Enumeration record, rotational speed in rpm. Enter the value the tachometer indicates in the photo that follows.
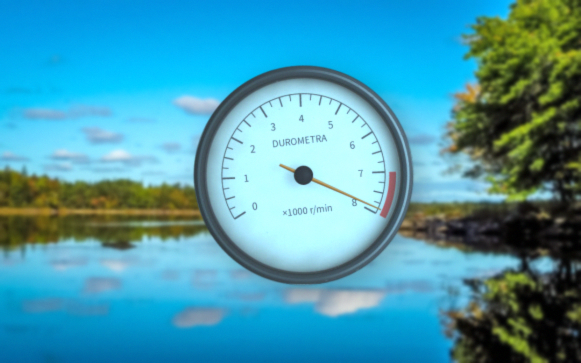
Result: 7875 rpm
